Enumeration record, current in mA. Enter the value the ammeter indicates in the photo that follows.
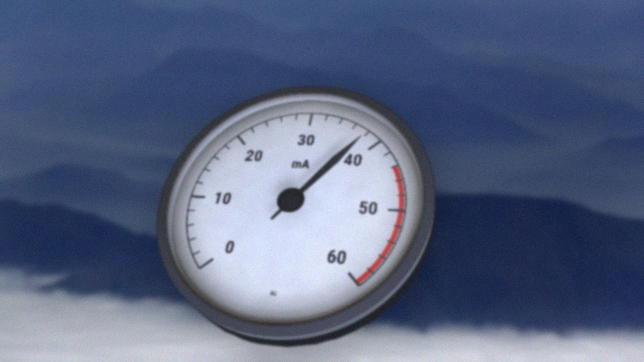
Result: 38 mA
